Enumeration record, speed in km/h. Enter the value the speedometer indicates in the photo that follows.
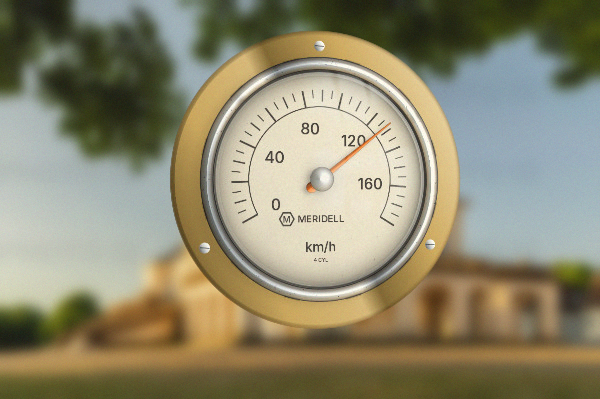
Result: 127.5 km/h
